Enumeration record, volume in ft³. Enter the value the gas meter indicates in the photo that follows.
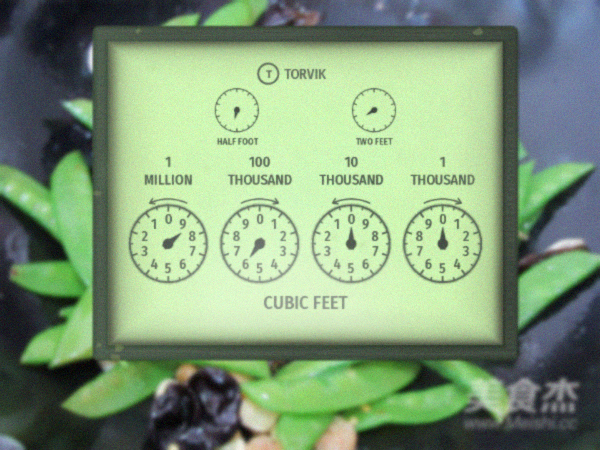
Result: 860000 ft³
